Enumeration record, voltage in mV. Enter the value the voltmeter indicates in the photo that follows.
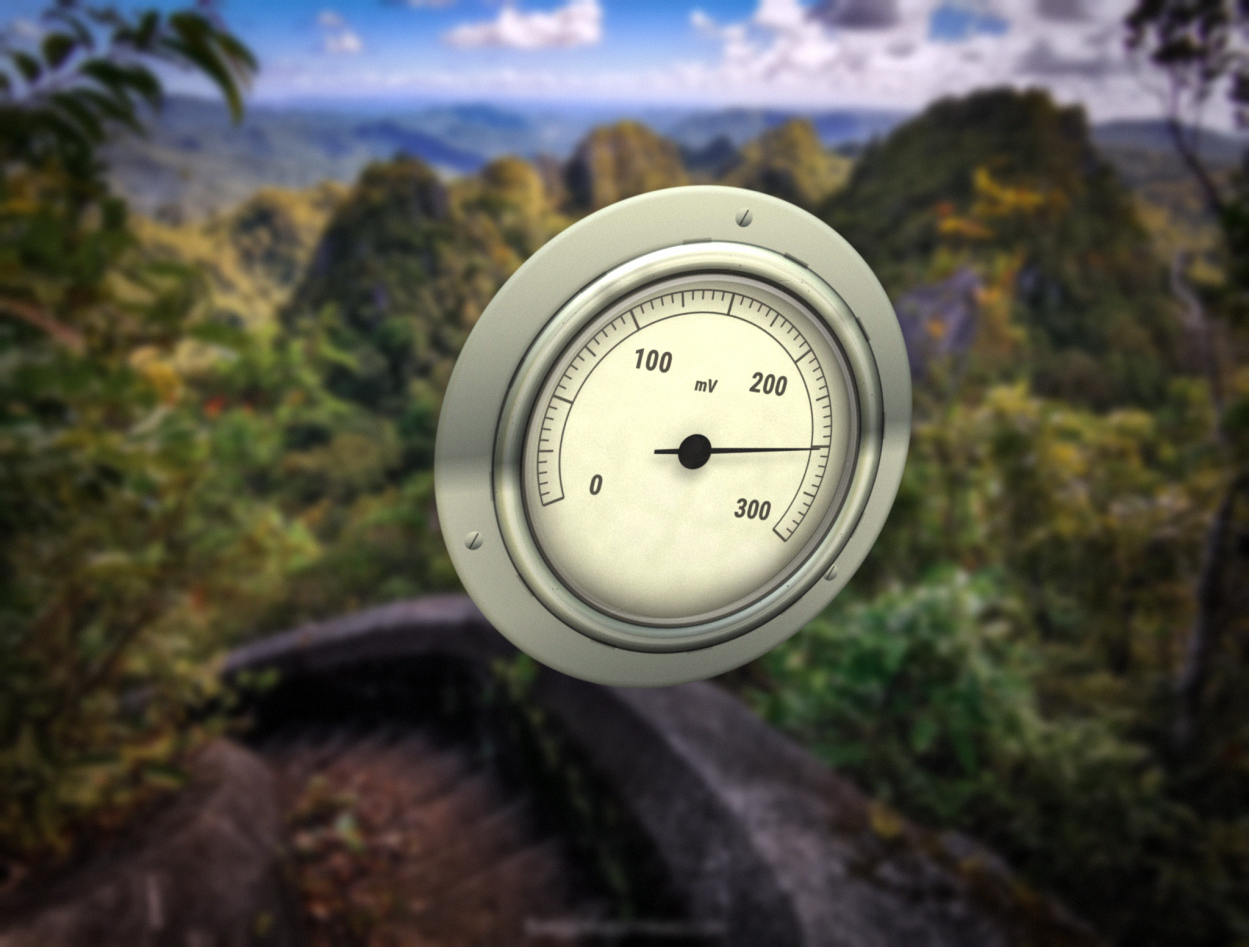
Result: 250 mV
